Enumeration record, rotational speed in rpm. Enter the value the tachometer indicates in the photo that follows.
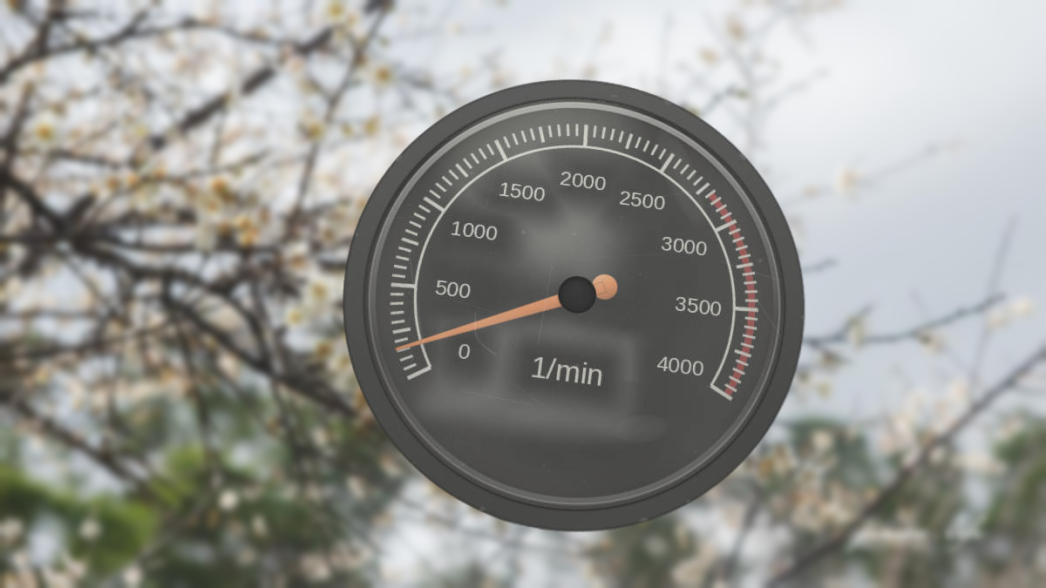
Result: 150 rpm
